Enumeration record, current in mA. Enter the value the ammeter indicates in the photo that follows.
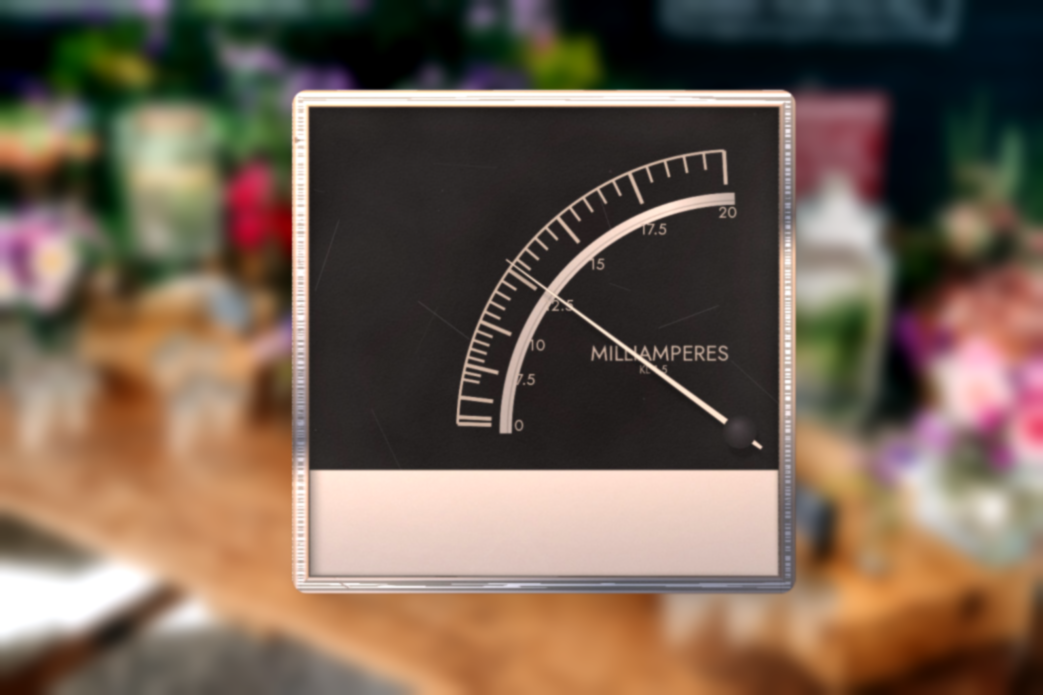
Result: 12.75 mA
